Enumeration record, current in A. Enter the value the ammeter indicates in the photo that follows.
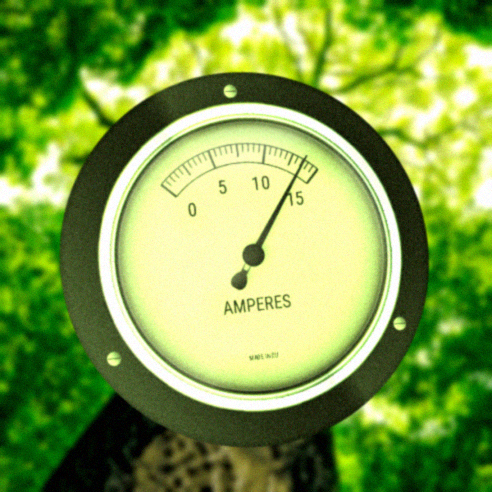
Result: 13.5 A
